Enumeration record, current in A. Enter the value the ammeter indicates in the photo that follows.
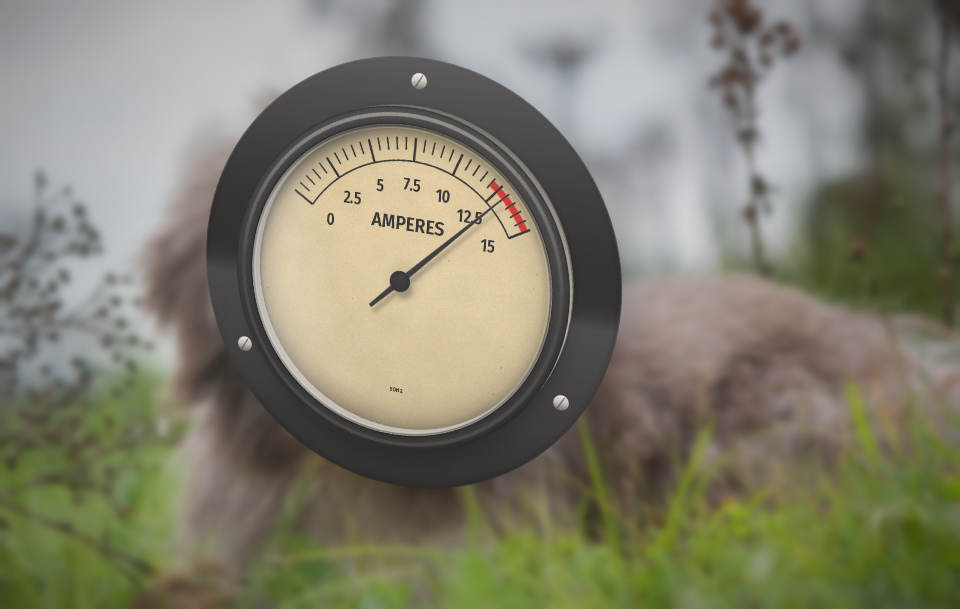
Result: 13 A
